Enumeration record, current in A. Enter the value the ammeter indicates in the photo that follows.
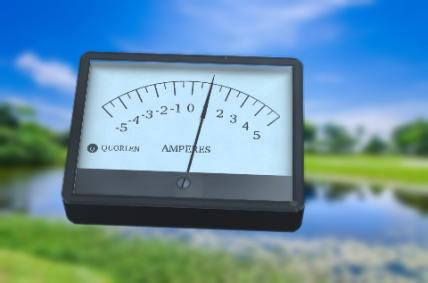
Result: 1 A
